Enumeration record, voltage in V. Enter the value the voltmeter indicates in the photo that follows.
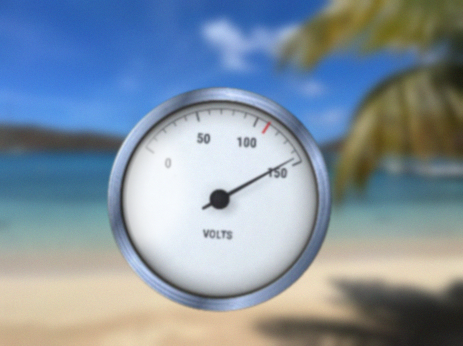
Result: 145 V
